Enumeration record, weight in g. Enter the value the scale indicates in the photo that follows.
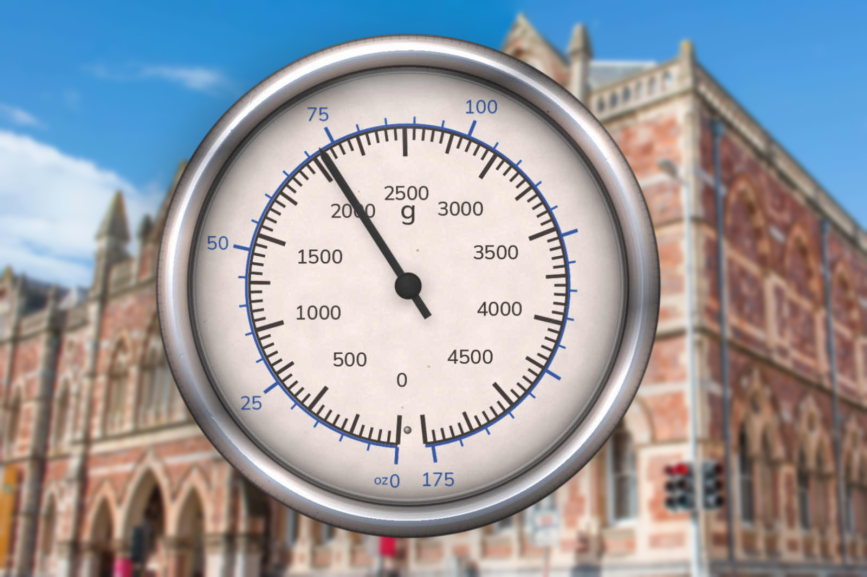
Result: 2050 g
